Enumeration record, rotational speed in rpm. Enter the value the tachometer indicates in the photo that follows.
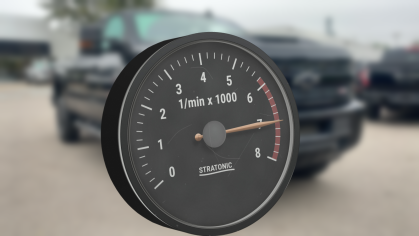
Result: 7000 rpm
